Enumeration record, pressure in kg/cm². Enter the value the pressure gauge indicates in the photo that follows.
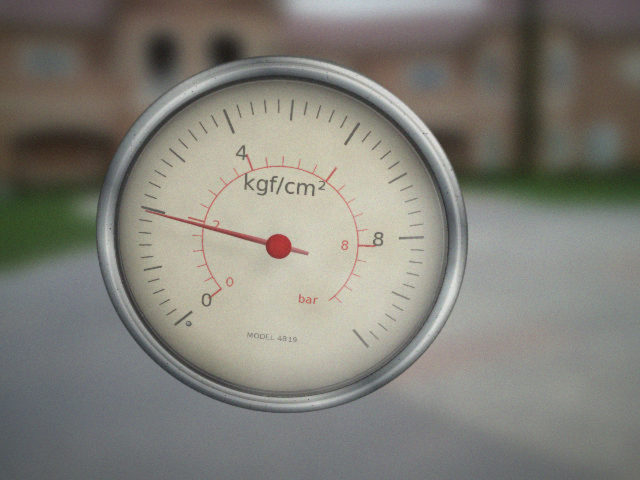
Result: 2 kg/cm²
